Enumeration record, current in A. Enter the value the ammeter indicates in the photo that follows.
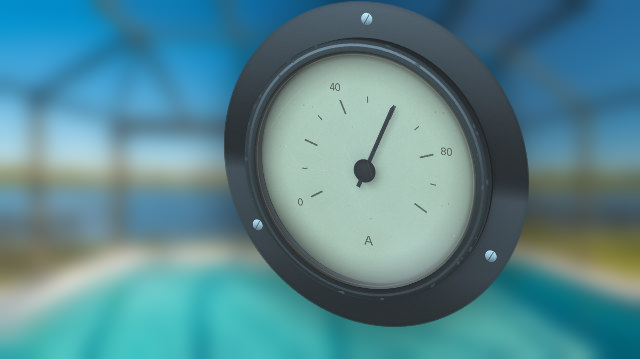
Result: 60 A
